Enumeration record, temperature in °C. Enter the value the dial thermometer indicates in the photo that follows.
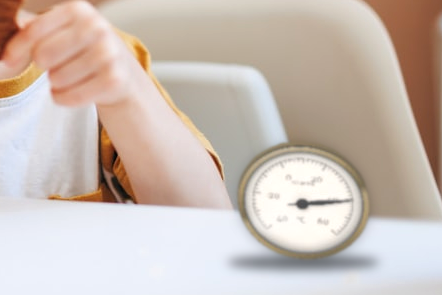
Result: 40 °C
